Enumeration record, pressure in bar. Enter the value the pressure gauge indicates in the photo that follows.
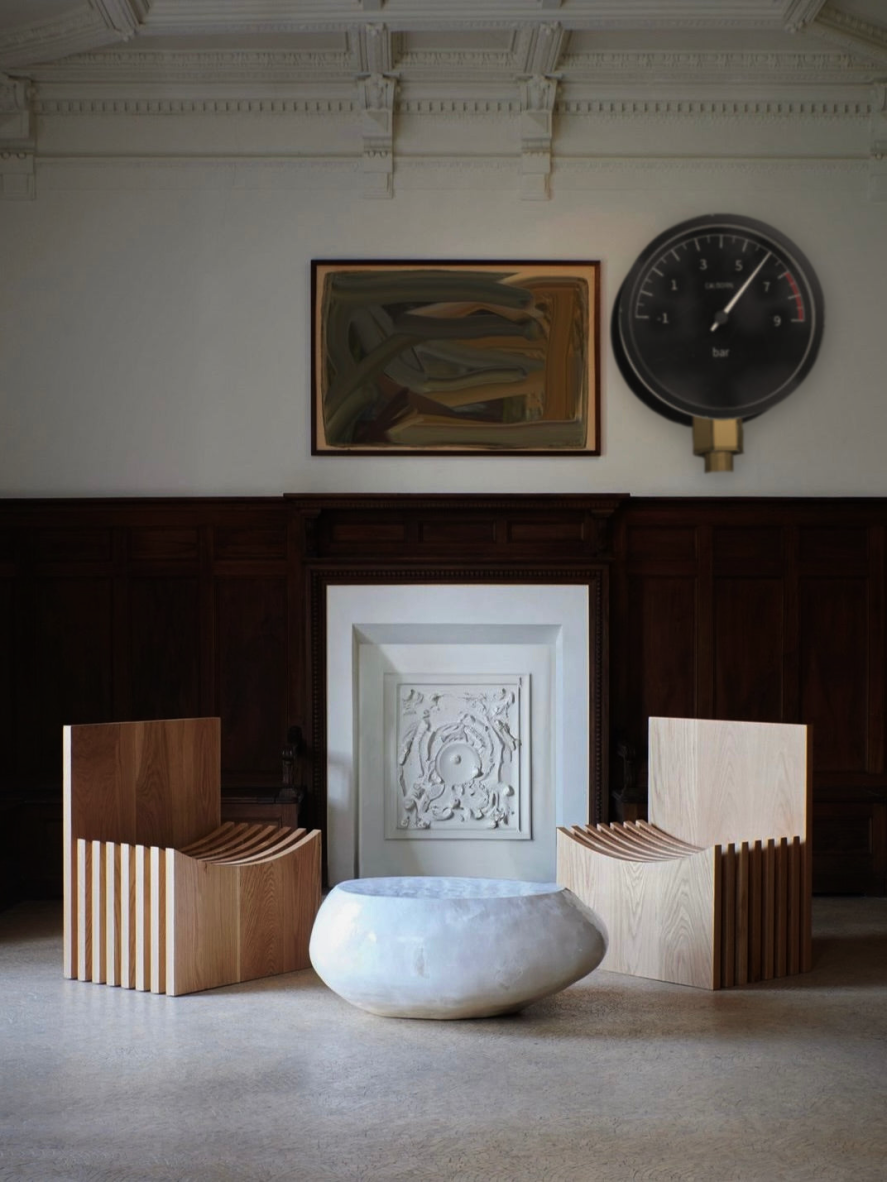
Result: 6 bar
